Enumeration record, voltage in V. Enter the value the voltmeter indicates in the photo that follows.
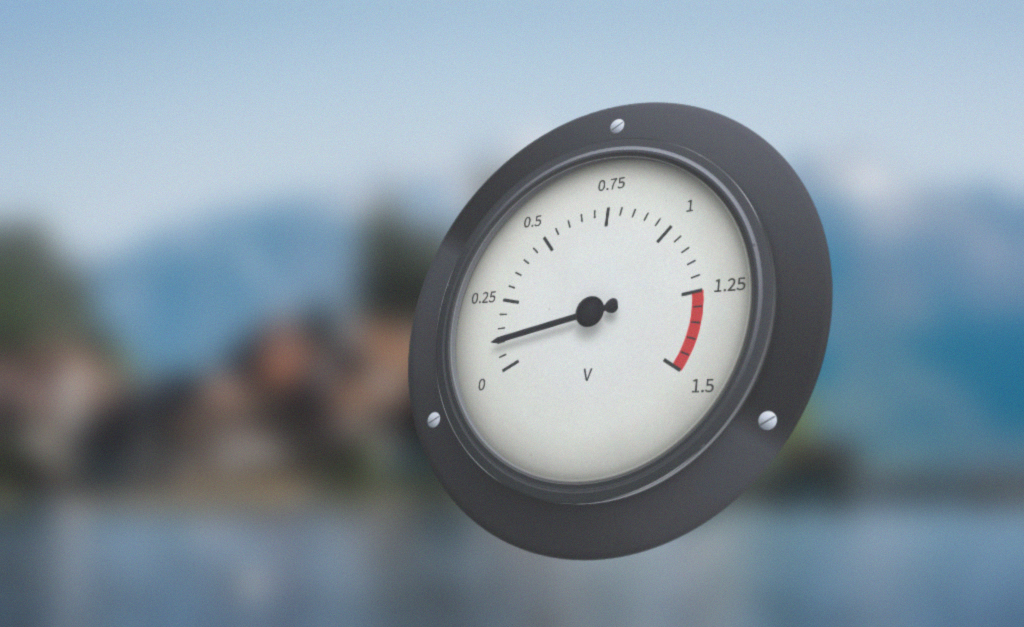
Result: 0.1 V
